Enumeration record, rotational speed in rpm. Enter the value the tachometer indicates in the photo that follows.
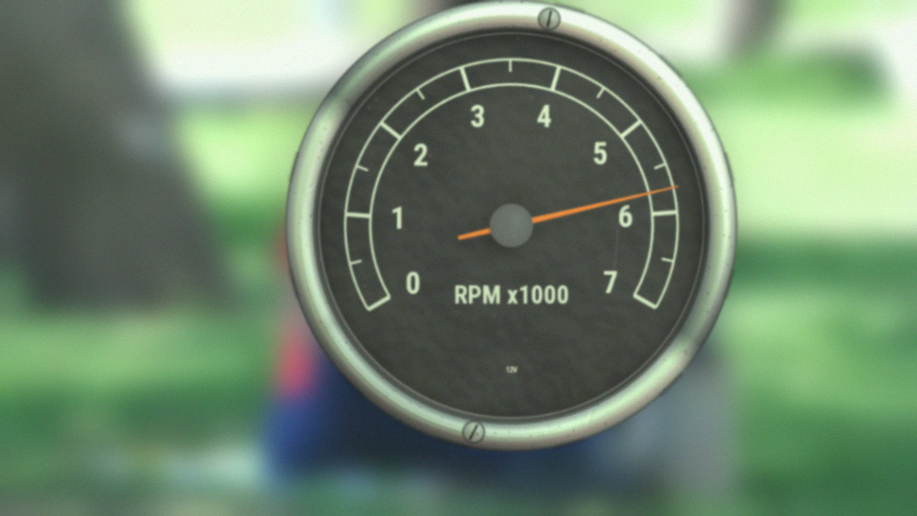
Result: 5750 rpm
